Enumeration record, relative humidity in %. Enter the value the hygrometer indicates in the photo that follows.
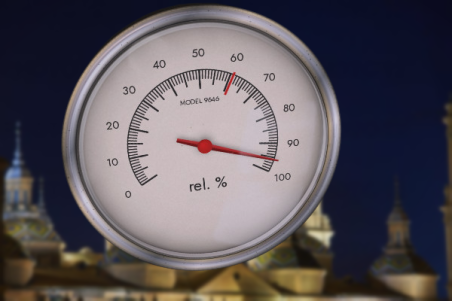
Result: 95 %
